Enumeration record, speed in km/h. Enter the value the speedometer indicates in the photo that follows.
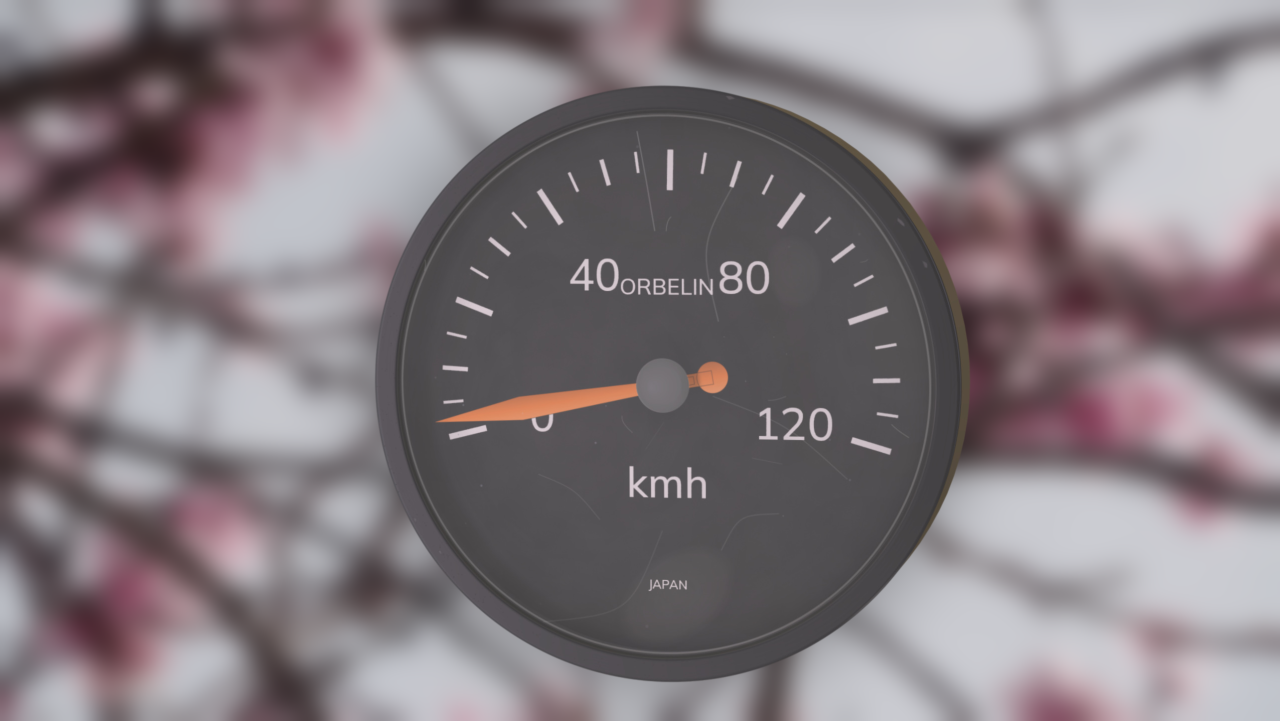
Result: 2.5 km/h
